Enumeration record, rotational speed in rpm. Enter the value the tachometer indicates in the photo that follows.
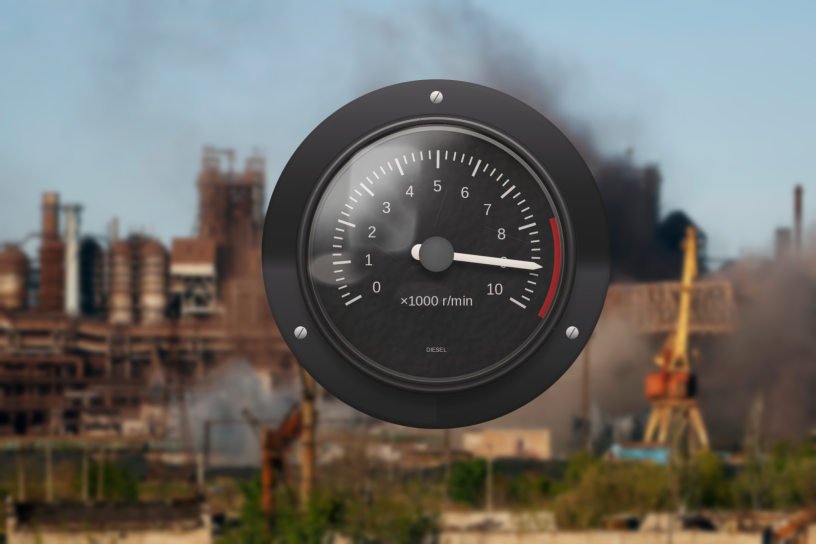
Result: 9000 rpm
